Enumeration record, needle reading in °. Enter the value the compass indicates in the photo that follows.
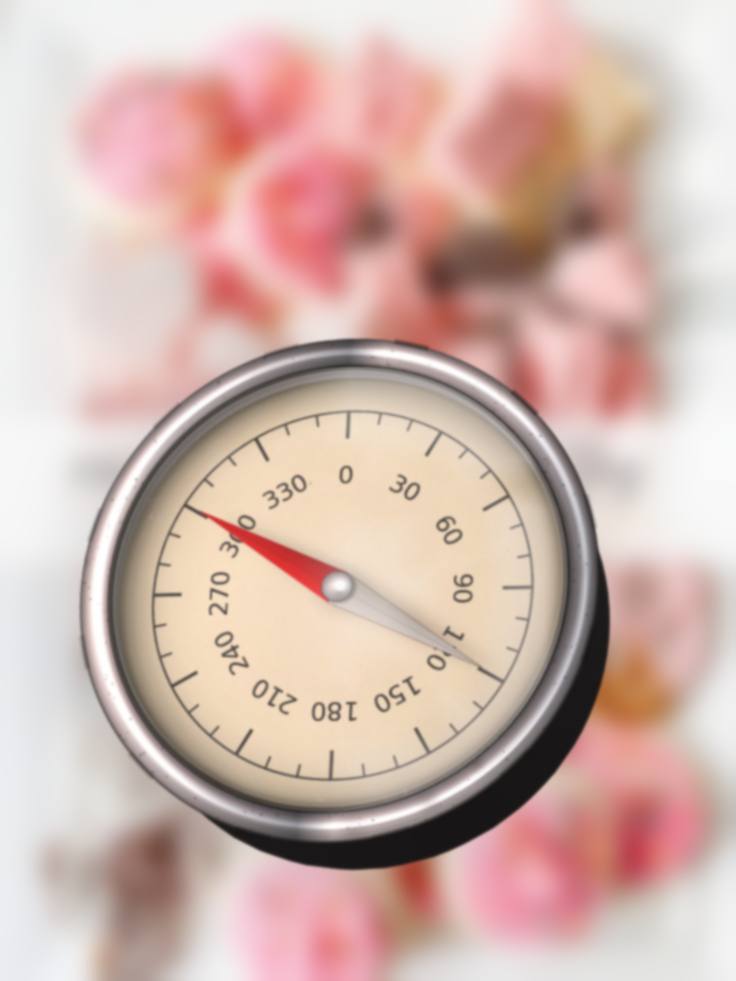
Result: 300 °
